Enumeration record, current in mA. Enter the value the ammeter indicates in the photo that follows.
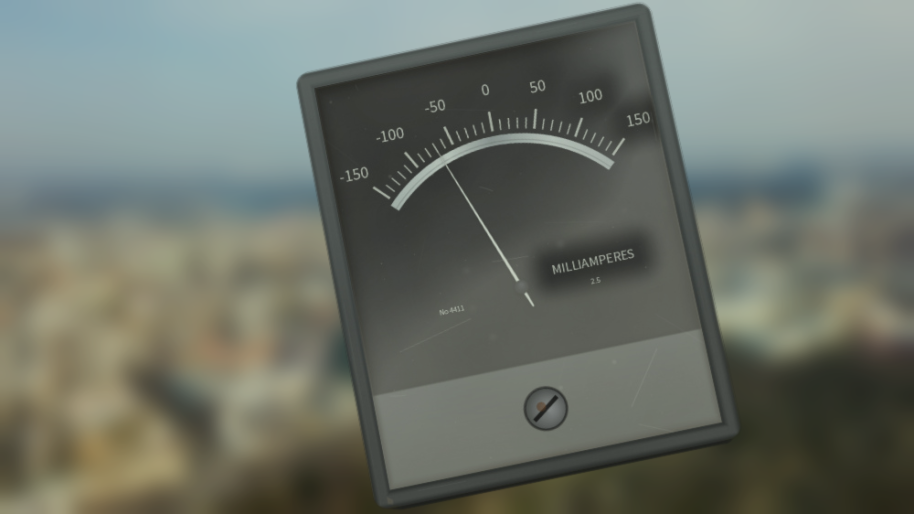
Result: -70 mA
